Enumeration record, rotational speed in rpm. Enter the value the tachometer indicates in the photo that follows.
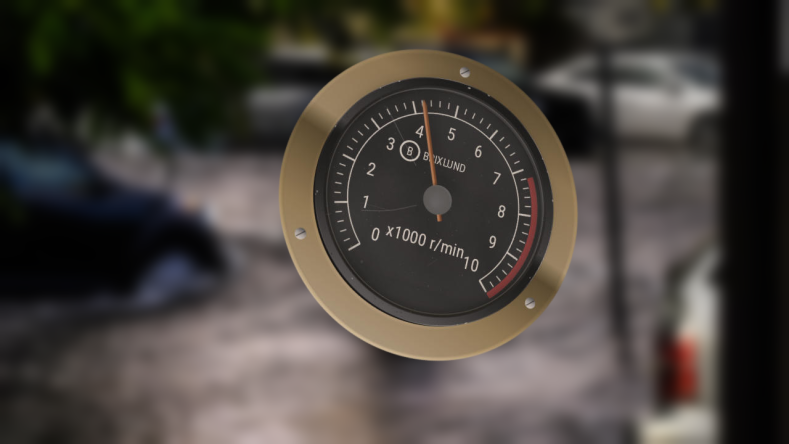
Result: 4200 rpm
